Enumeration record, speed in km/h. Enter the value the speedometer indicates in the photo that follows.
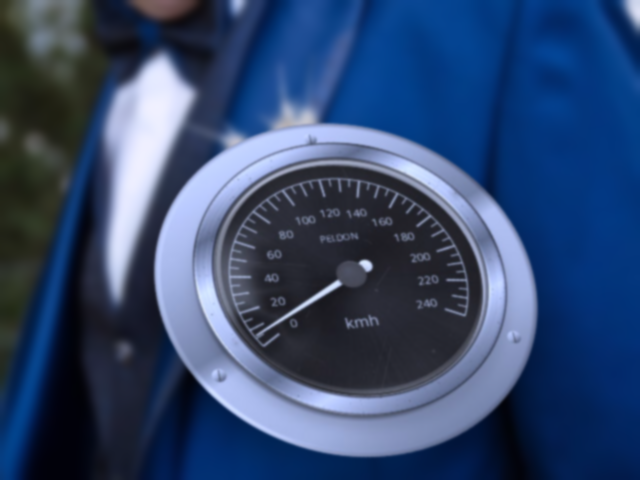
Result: 5 km/h
